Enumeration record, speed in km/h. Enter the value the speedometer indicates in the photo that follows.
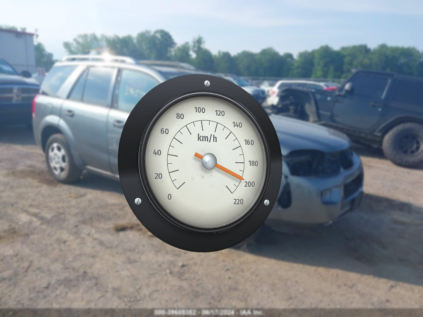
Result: 200 km/h
